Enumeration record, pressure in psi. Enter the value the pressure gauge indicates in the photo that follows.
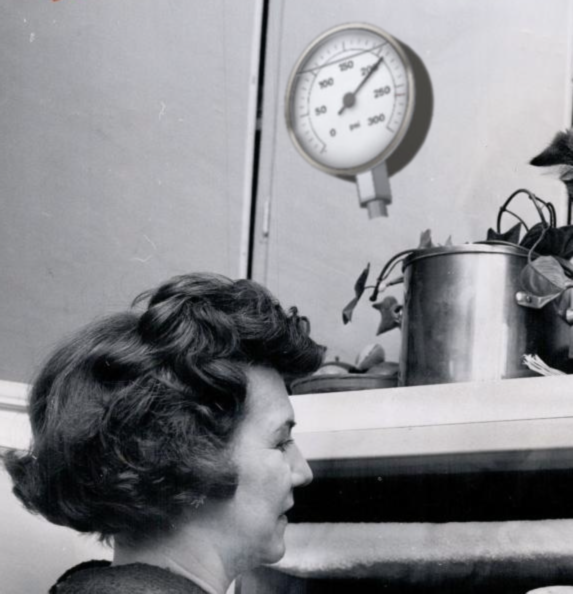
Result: 210 psi
